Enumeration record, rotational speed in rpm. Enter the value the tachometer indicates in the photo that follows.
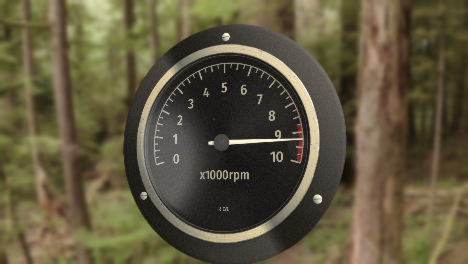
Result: 9250 rpm
